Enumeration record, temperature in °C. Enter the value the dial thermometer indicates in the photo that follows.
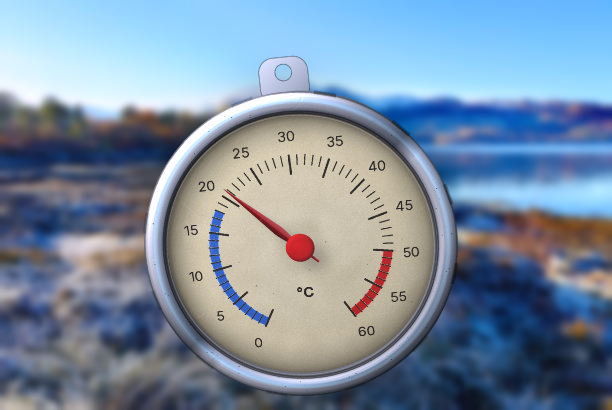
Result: 21 °C
